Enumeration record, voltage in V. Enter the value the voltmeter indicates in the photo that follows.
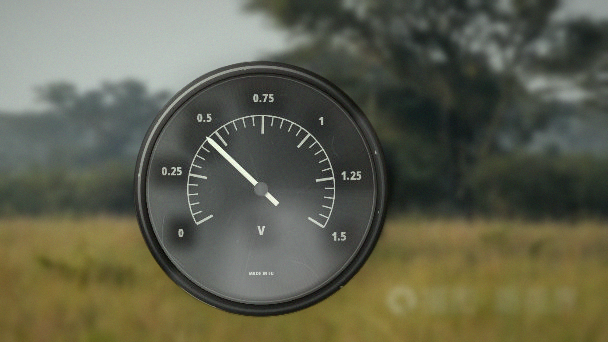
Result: 0.45 V
